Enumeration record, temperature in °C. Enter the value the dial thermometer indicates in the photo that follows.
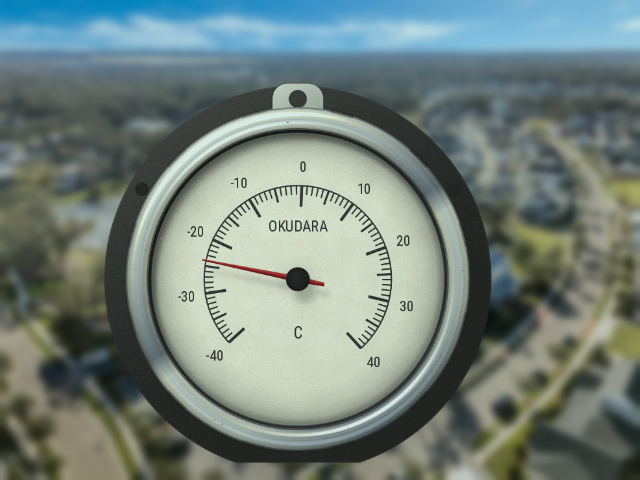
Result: -24 °C
